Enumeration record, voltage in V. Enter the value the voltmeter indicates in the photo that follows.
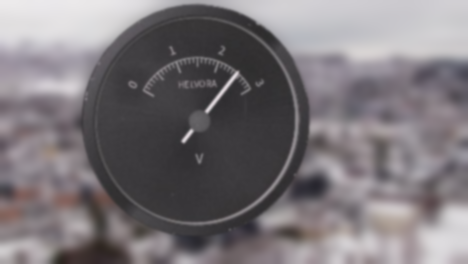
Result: 2.5 V
